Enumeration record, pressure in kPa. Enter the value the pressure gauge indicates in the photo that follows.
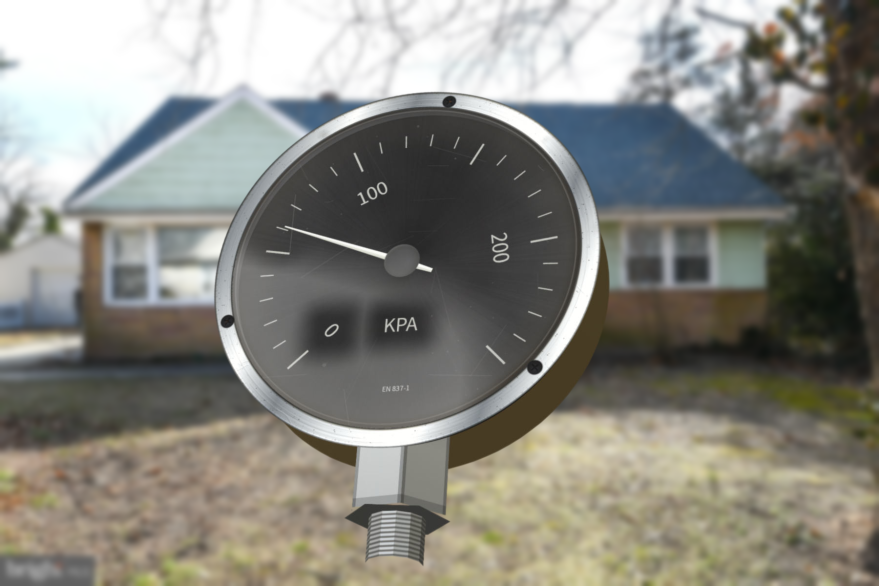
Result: 60 kPa
